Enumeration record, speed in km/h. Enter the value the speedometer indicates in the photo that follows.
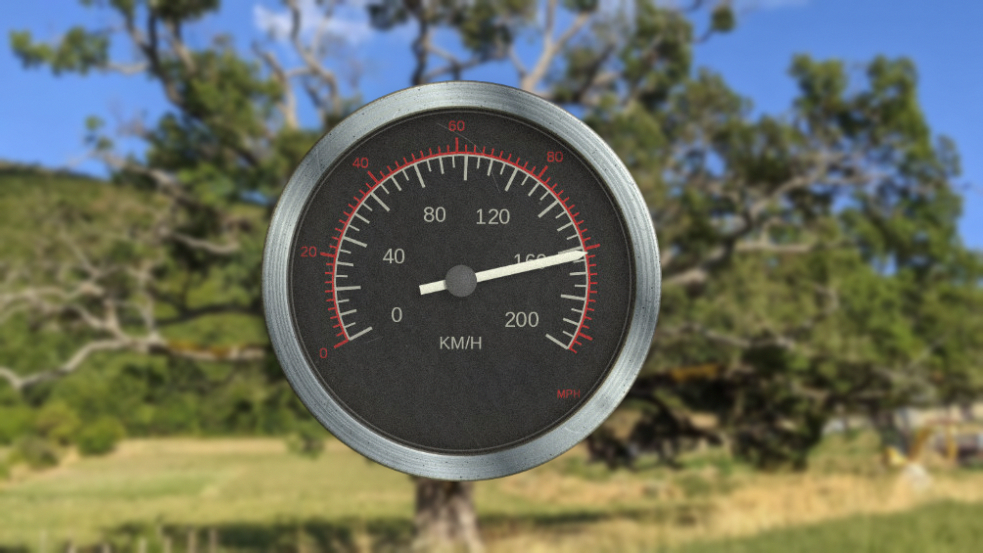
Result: 162.5 km/h
